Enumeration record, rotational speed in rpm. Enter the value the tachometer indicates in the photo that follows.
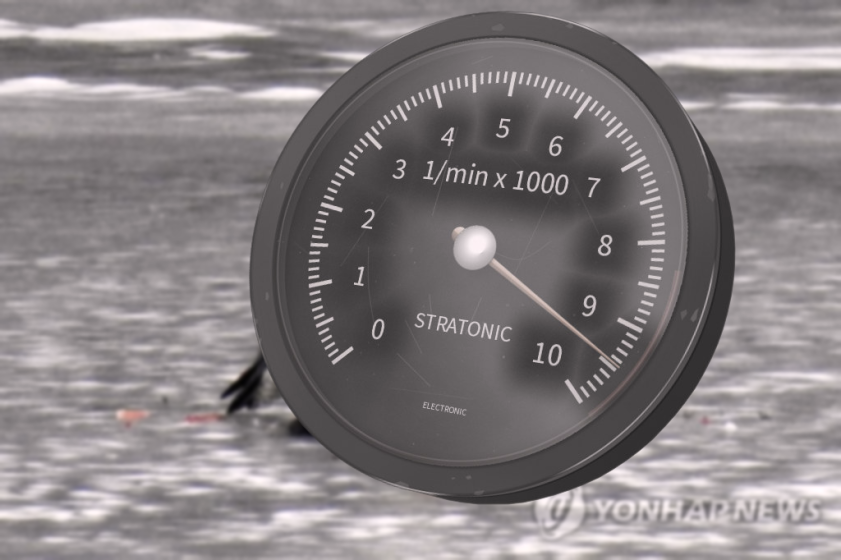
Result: 9450 rpm
